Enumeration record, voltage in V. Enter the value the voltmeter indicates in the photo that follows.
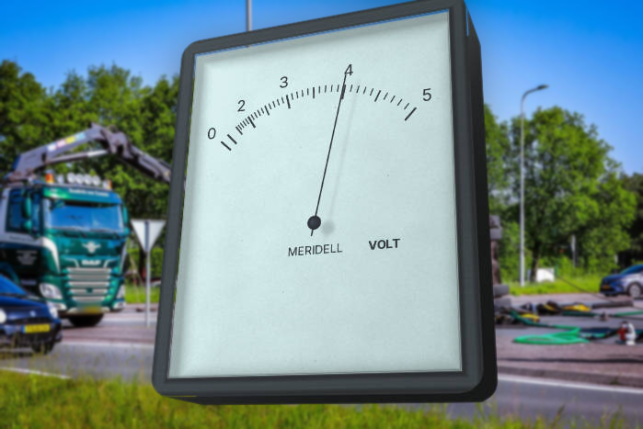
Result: 4 V
